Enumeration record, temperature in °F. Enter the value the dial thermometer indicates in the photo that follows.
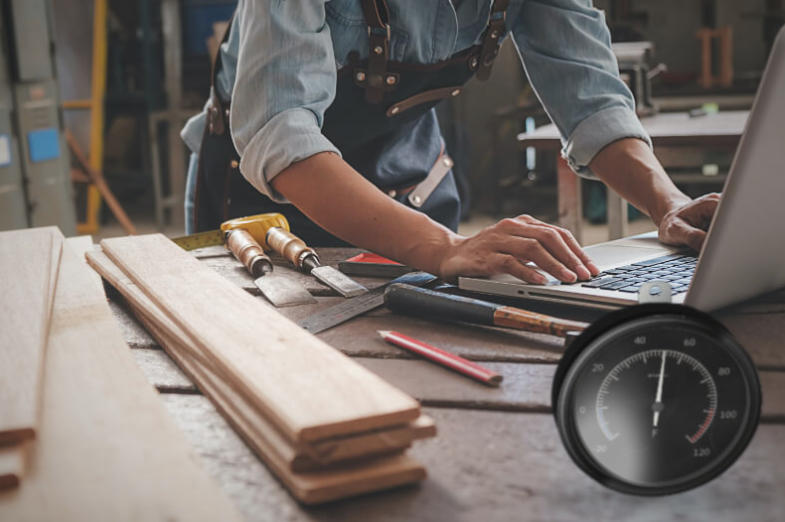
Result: 50 °F
